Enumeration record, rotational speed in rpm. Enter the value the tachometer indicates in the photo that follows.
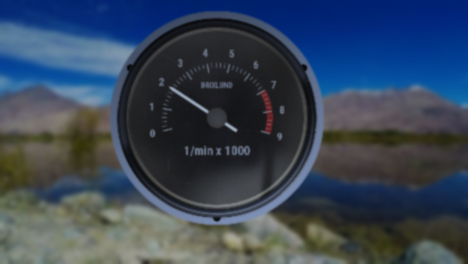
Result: 2000 rpm
